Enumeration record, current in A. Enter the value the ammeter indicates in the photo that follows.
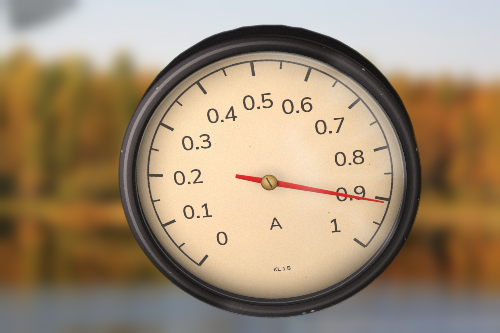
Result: 0.9 A
